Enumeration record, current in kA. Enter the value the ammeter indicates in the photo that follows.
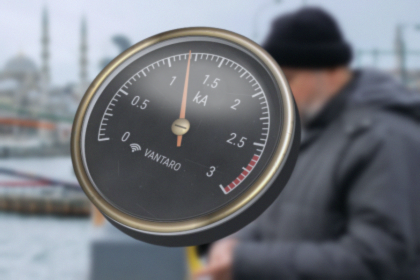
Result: 1.2 kA
